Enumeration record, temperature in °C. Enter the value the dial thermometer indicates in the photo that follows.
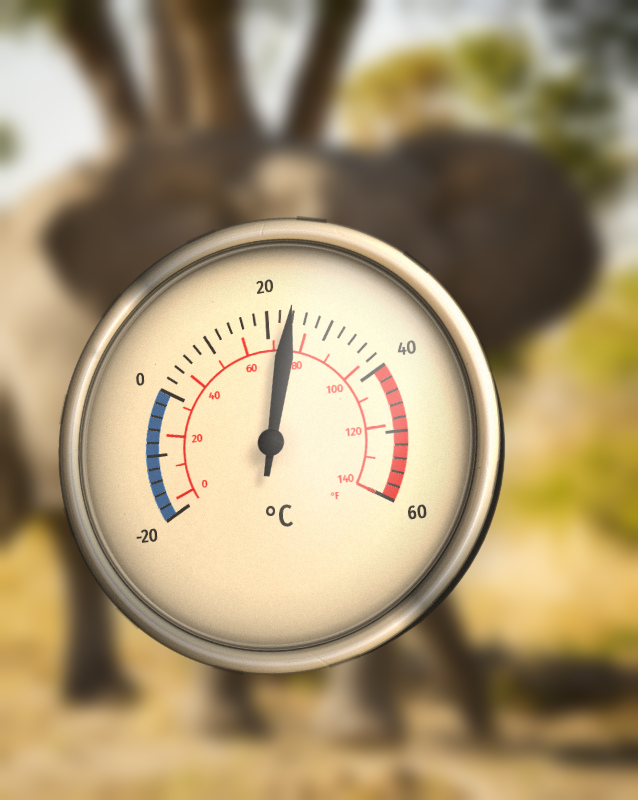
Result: 24 °C
